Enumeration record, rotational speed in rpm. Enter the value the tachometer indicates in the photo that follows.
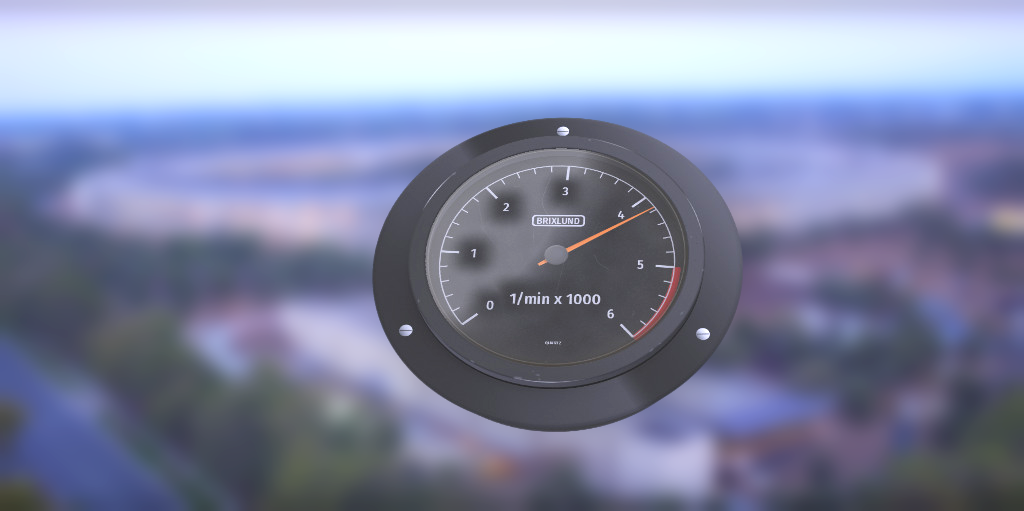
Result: 4200 rpm
